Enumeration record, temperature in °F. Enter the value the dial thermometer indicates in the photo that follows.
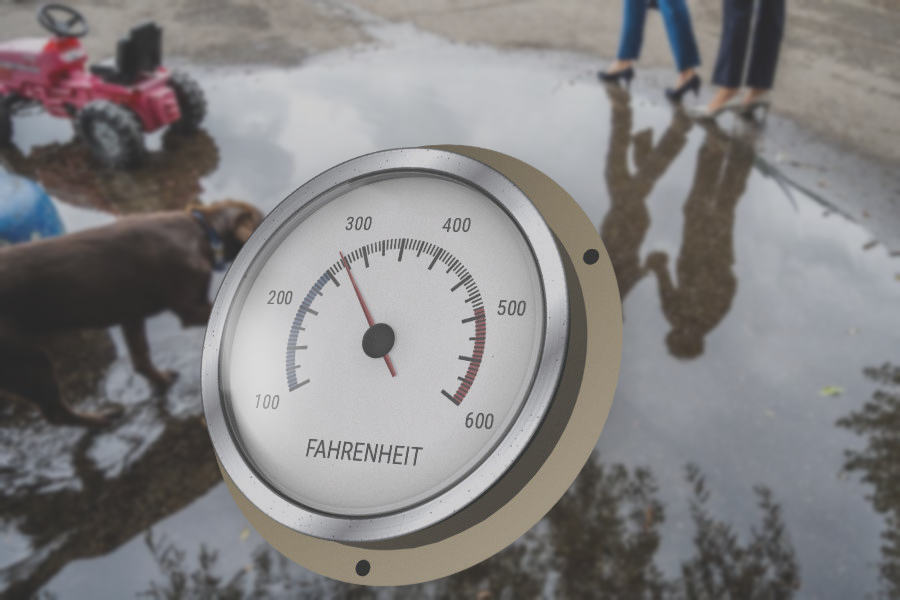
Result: 275 °F
